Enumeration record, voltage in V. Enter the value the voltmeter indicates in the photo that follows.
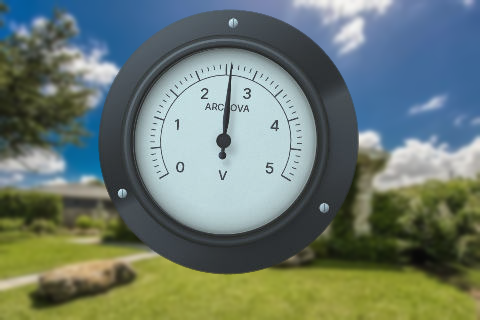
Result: 2.6 V
